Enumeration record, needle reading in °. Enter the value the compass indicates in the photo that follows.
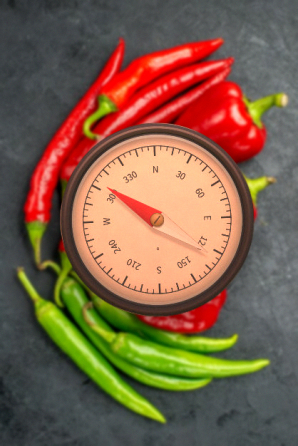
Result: 305 °
